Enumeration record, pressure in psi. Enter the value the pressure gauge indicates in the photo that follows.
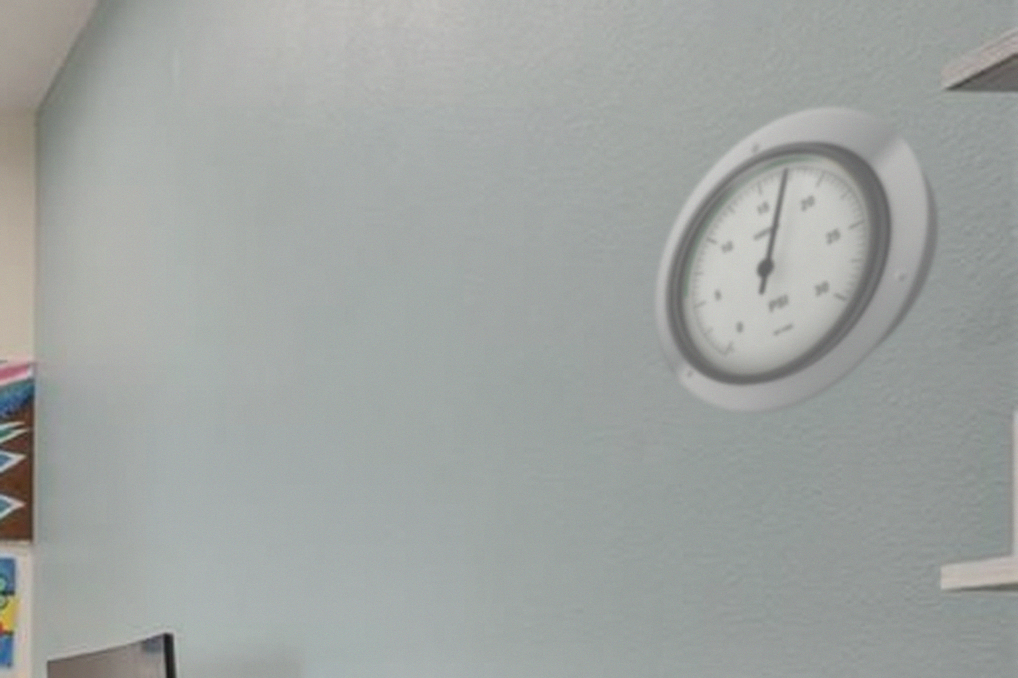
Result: 17.5 psi
